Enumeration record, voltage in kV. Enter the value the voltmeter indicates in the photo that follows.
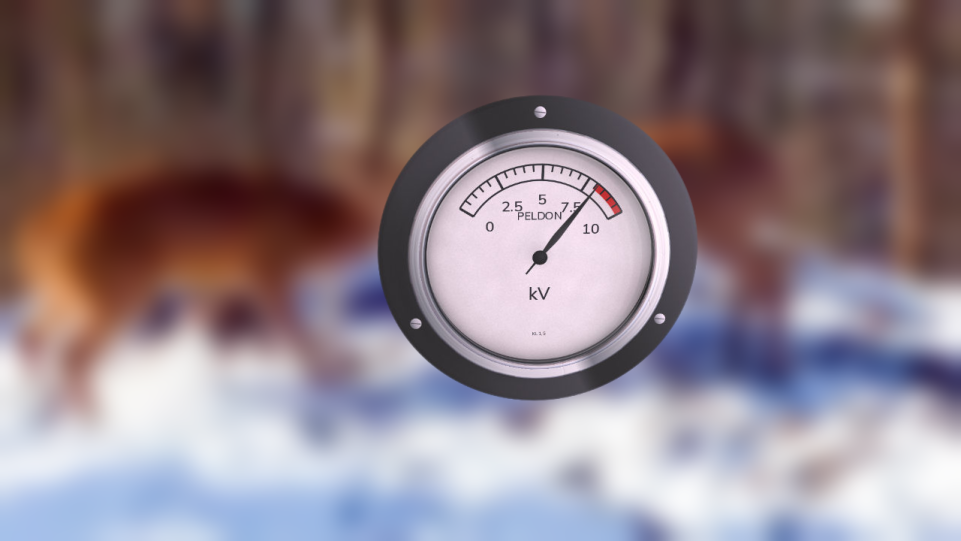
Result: 8 kV
